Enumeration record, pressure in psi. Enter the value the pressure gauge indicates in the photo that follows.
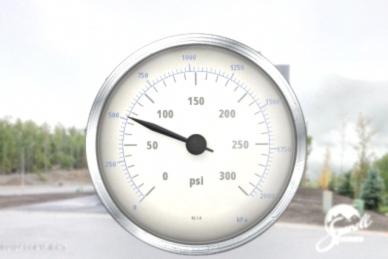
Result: 75 psi
